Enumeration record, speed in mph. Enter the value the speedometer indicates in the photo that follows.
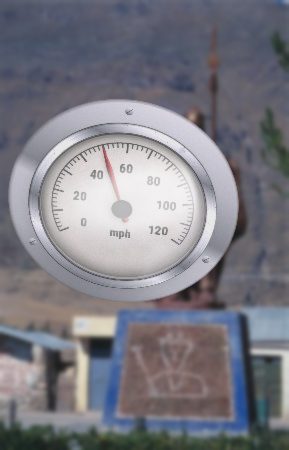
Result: 50 mph
